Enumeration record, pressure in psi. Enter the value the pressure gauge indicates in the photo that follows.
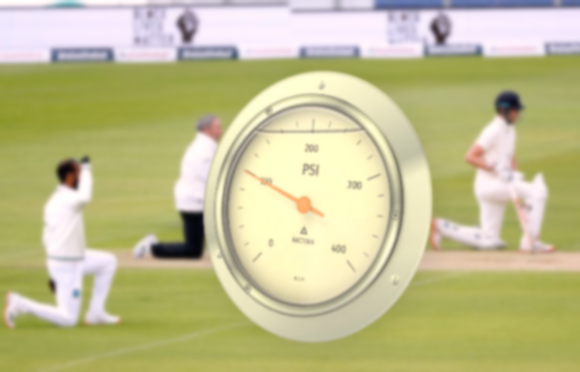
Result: 100 psi
